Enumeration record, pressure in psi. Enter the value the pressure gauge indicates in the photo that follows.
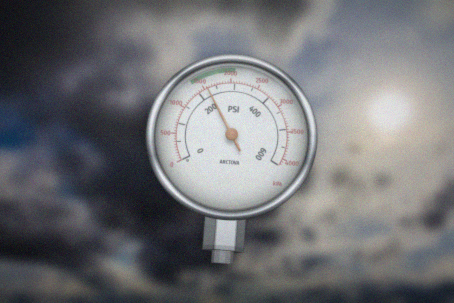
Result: 225 psi
